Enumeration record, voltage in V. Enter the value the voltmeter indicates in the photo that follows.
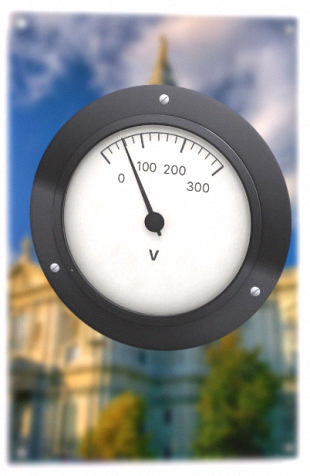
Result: 60 V
